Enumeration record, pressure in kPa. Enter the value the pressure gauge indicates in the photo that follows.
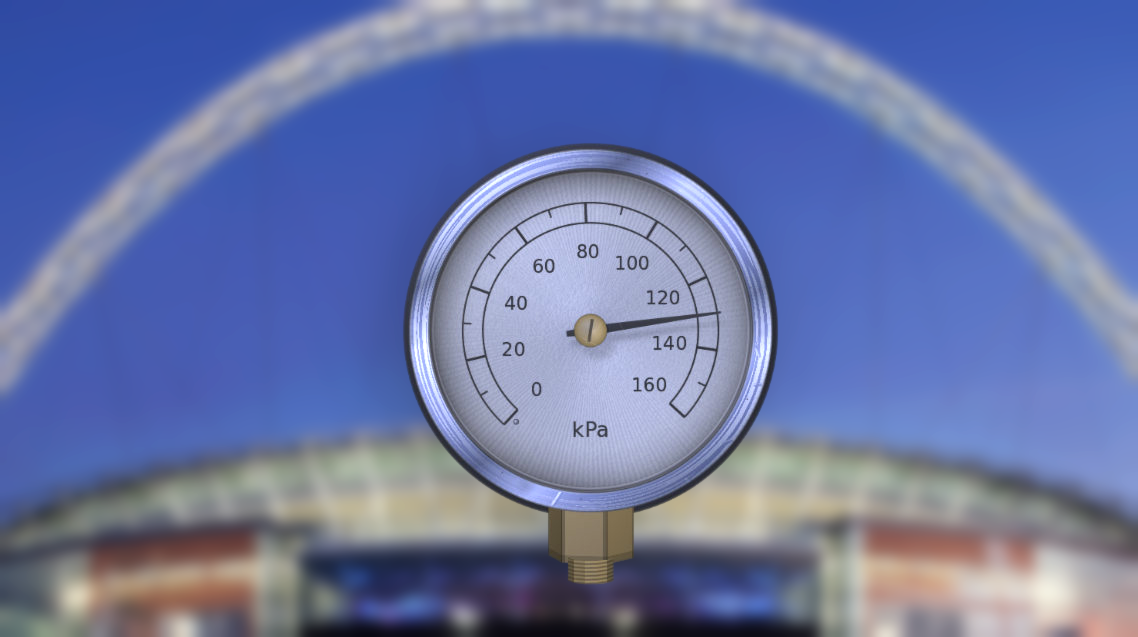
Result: 130 kPa
